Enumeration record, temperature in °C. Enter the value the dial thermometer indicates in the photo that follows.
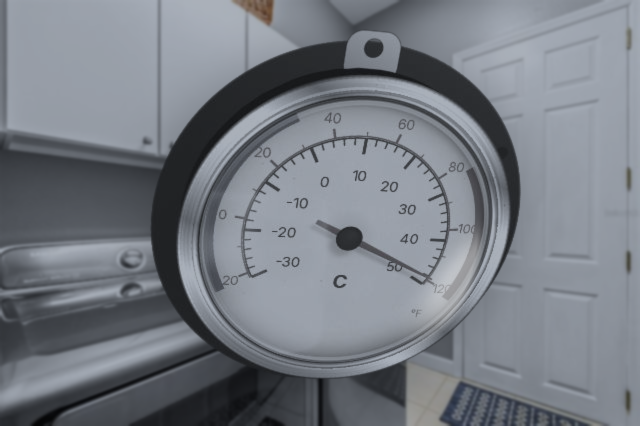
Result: 48 °C
